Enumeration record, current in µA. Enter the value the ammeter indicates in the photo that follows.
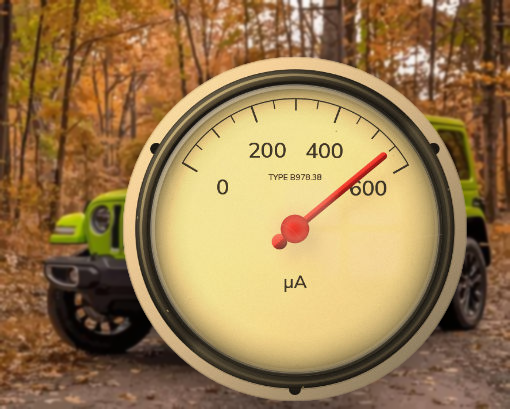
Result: 550 µA
